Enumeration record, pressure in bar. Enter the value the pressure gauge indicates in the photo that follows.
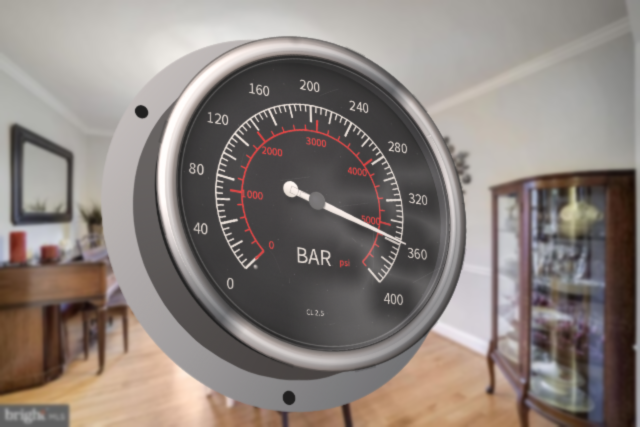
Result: 360 bar
